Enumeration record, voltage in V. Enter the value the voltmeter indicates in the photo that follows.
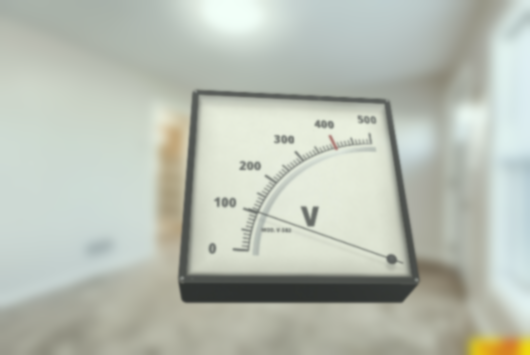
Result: 100 V
